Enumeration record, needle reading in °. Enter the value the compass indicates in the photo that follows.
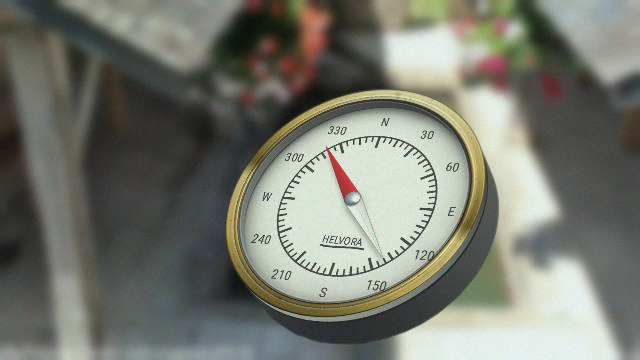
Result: 320 °
